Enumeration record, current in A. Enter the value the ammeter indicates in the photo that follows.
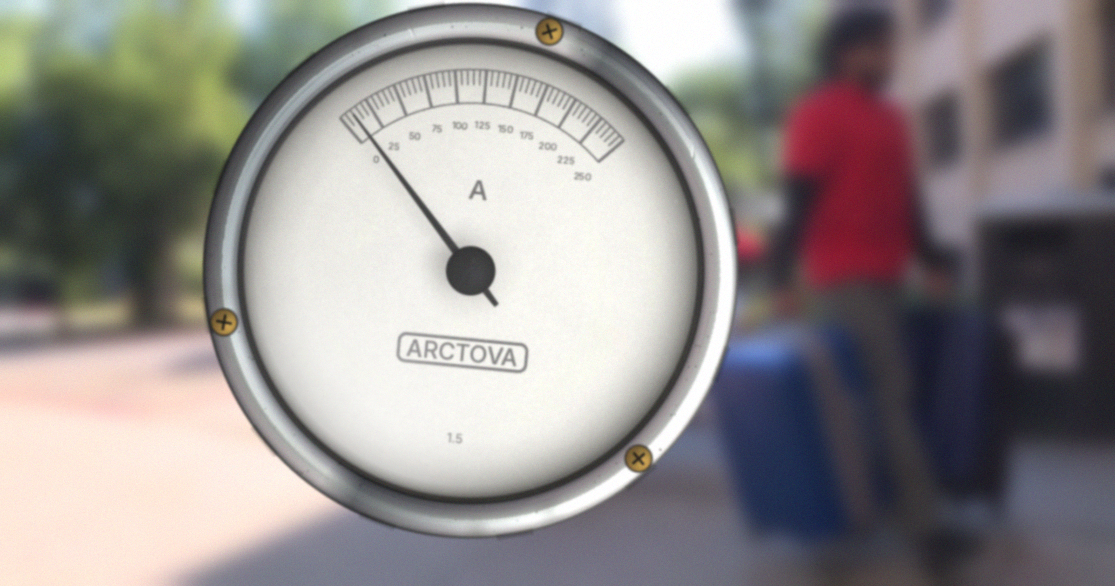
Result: 10 A
